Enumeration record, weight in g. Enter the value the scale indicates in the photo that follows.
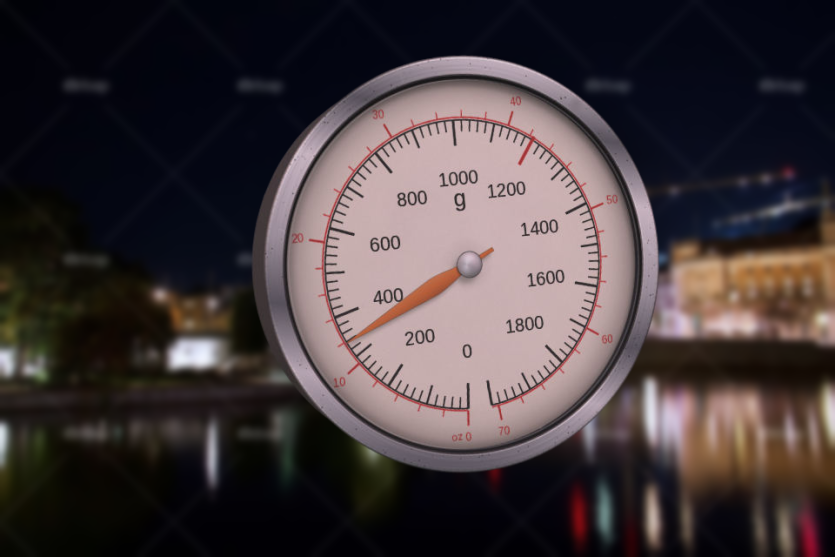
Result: 340 g
